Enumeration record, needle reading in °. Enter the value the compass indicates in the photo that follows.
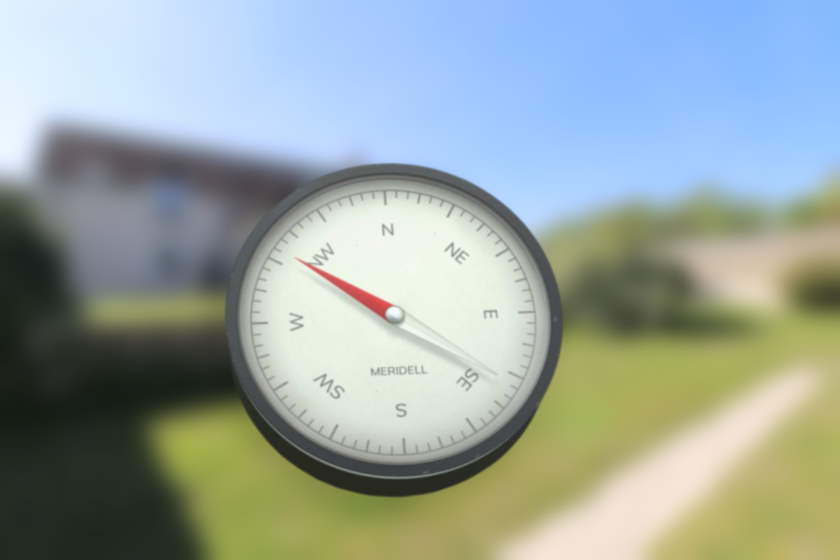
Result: 305 °
